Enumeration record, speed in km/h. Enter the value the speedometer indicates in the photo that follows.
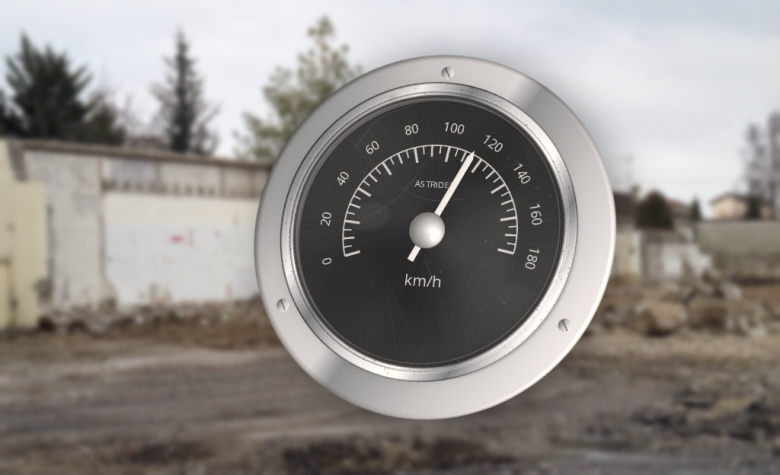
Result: 115 km/h
